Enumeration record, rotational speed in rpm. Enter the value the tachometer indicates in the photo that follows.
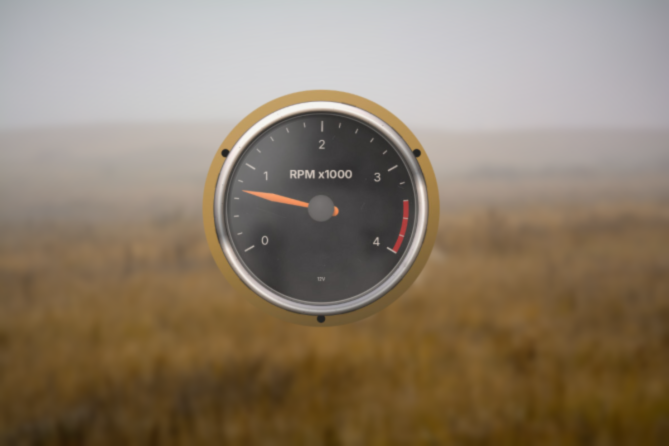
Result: 700 rpm
